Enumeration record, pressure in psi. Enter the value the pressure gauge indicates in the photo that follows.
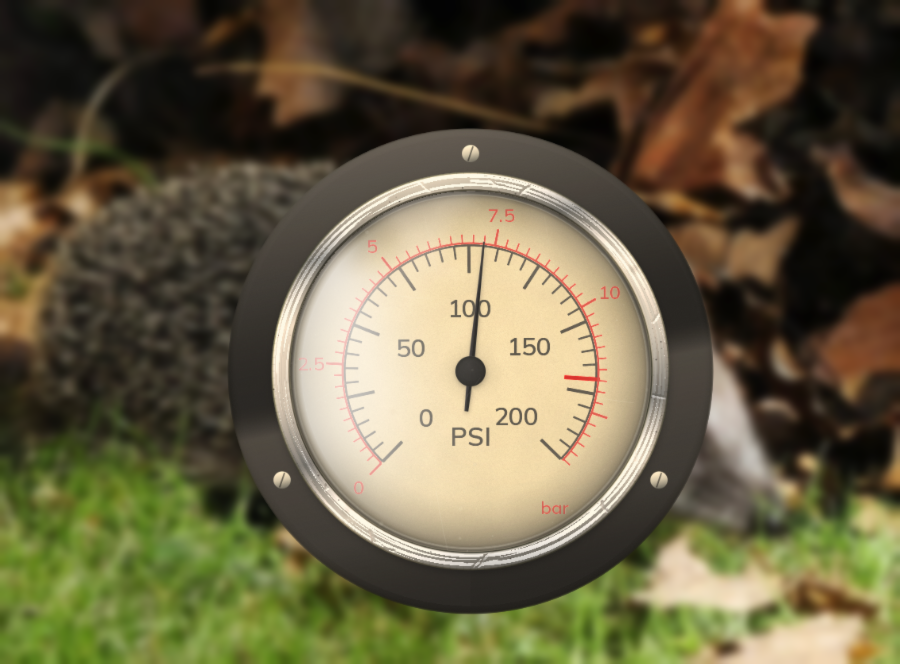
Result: 105 psi
